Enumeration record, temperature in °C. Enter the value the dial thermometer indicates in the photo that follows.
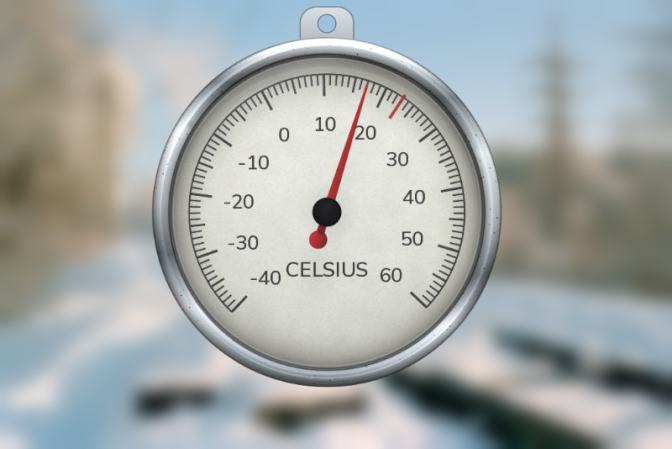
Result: 17 °C
